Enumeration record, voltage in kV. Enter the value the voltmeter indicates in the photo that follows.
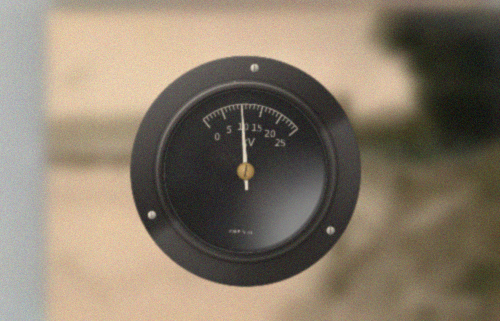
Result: 10 kV
